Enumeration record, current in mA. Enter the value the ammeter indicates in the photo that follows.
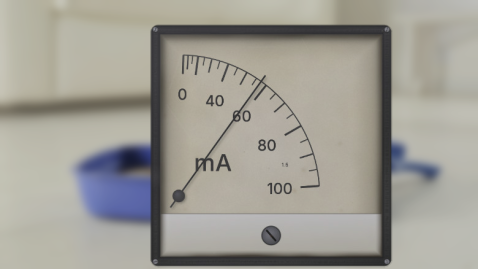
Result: 57.5 mA
